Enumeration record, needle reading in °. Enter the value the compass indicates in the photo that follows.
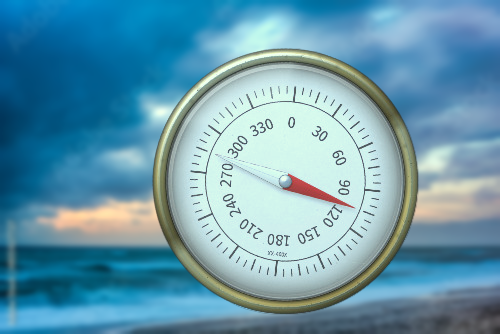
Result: 105 °
